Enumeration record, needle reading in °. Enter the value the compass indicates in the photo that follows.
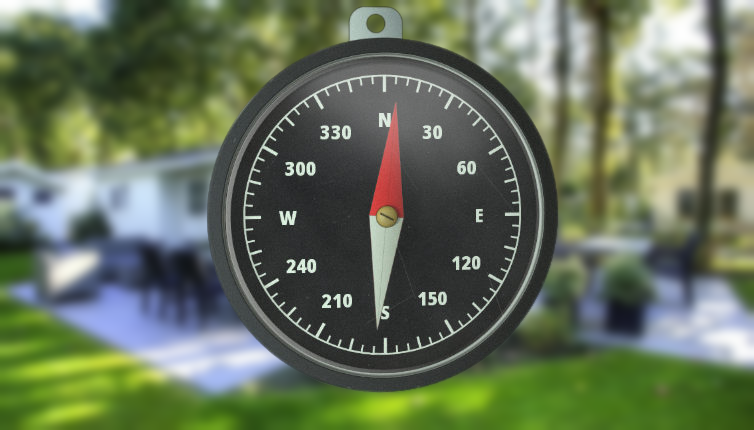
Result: 5 °
